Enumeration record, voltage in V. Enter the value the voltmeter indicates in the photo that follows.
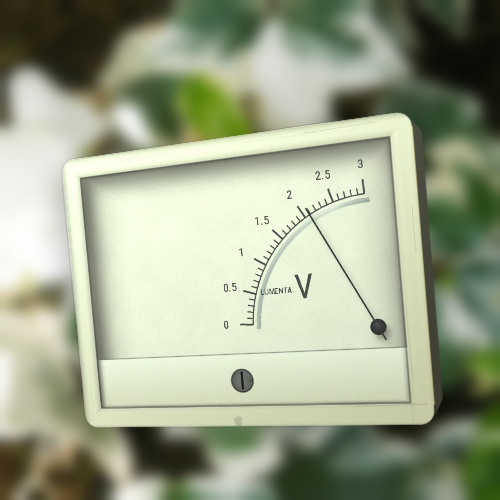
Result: 2.1 V
